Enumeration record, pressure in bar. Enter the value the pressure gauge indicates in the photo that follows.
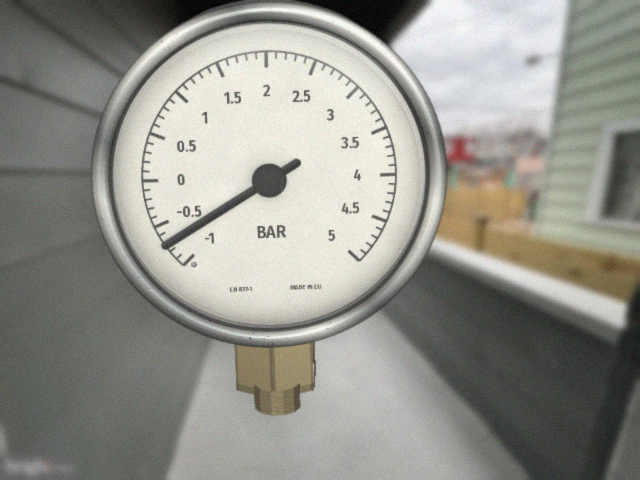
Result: -0.7 bar
